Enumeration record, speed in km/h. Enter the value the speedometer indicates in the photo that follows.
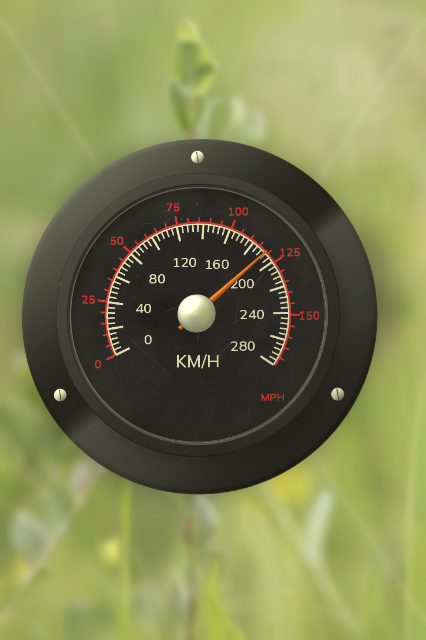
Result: 192 km/h
